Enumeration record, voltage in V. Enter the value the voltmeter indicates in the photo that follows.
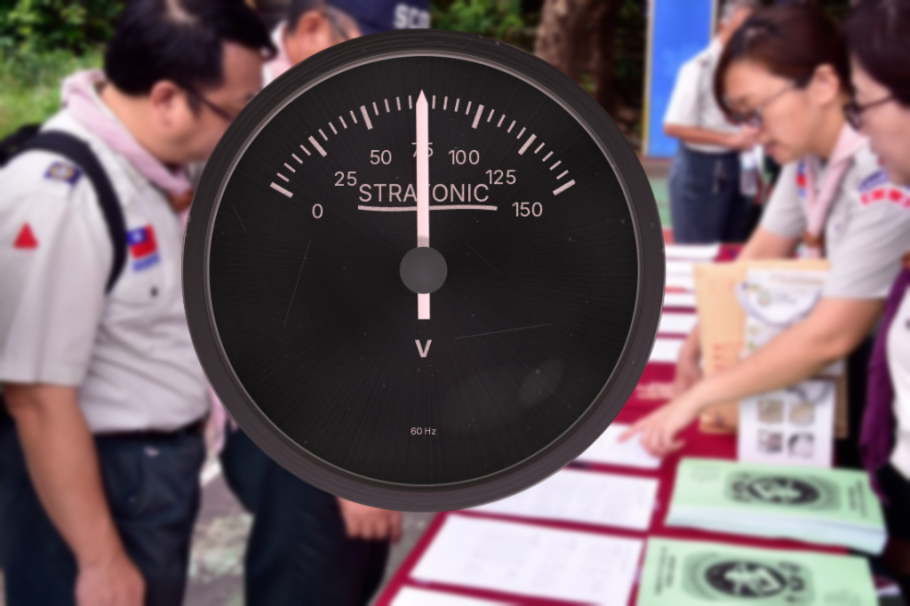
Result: 75 V
